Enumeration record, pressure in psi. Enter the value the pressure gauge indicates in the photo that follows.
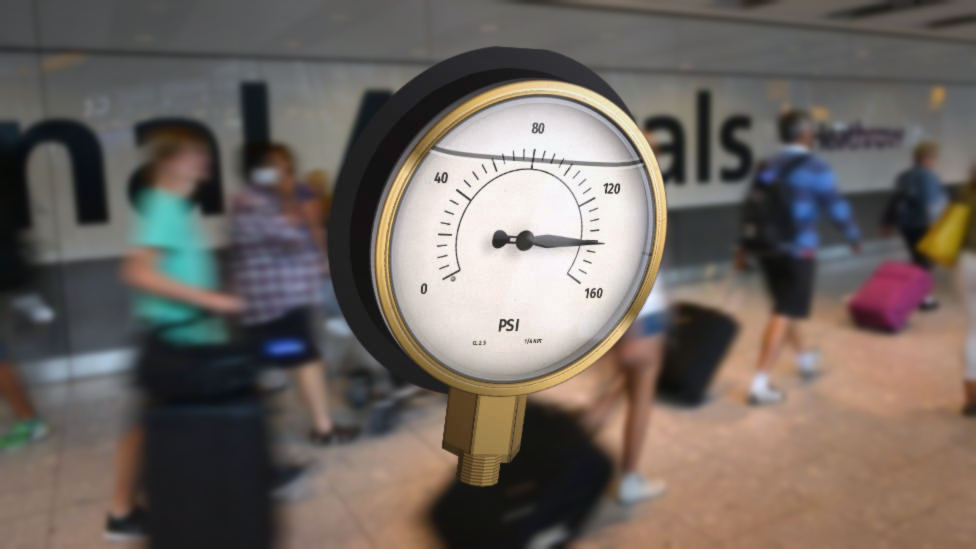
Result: 140 psi
